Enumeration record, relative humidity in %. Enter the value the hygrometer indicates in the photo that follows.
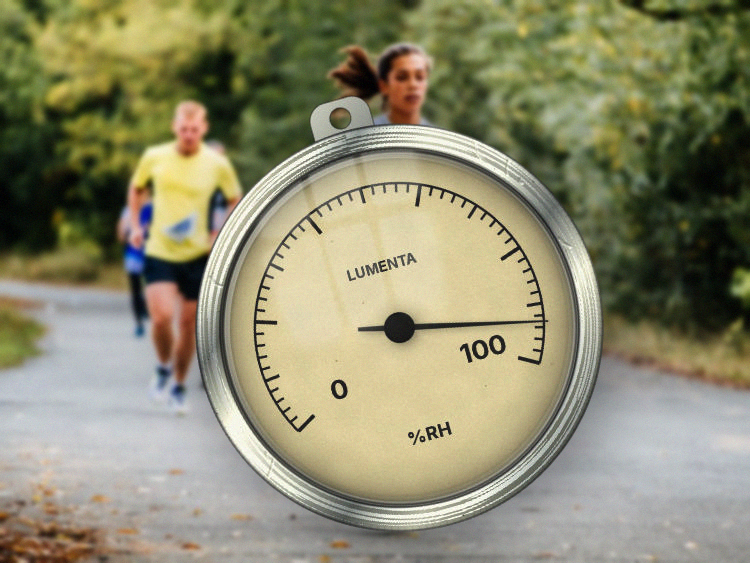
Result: 93 %
